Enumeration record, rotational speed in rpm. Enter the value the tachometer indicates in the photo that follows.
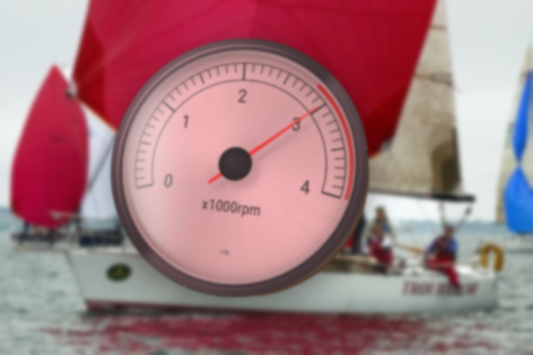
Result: 3000 rpm
